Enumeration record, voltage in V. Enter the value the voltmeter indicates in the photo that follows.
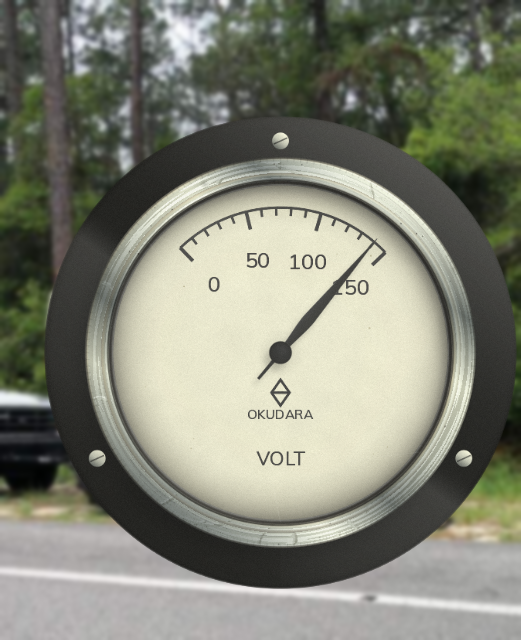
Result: 140 V
